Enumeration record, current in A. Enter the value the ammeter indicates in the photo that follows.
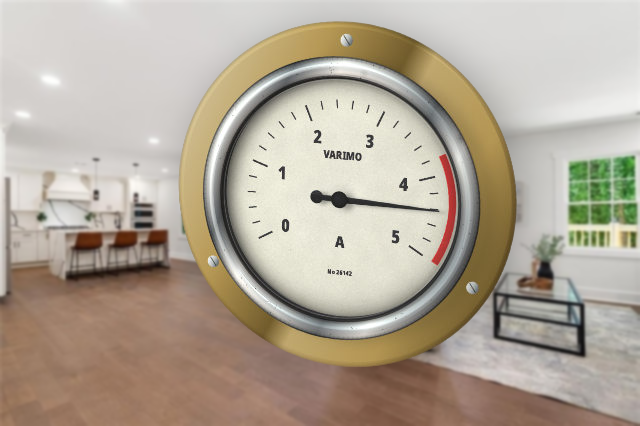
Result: 4.4 A
